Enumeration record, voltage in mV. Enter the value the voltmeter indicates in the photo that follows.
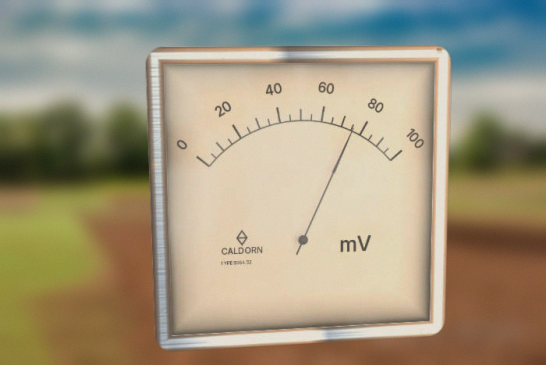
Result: 75 mV
